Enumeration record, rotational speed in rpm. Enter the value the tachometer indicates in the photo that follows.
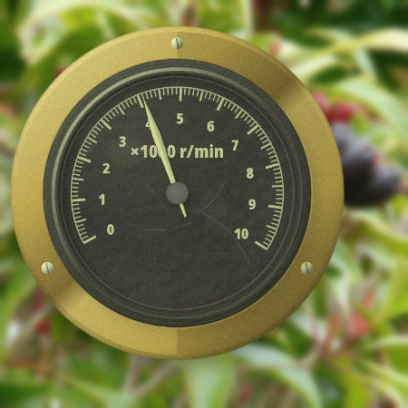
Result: 4100 rpm
